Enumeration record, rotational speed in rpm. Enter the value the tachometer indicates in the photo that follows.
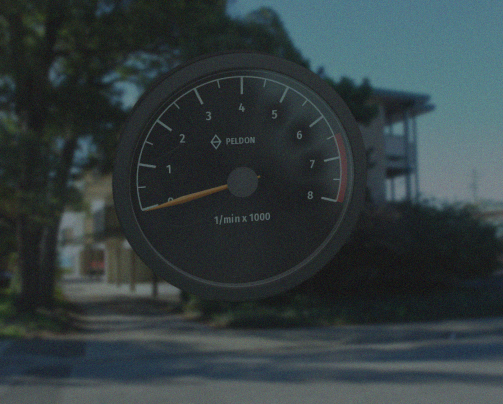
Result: 0 rpm
